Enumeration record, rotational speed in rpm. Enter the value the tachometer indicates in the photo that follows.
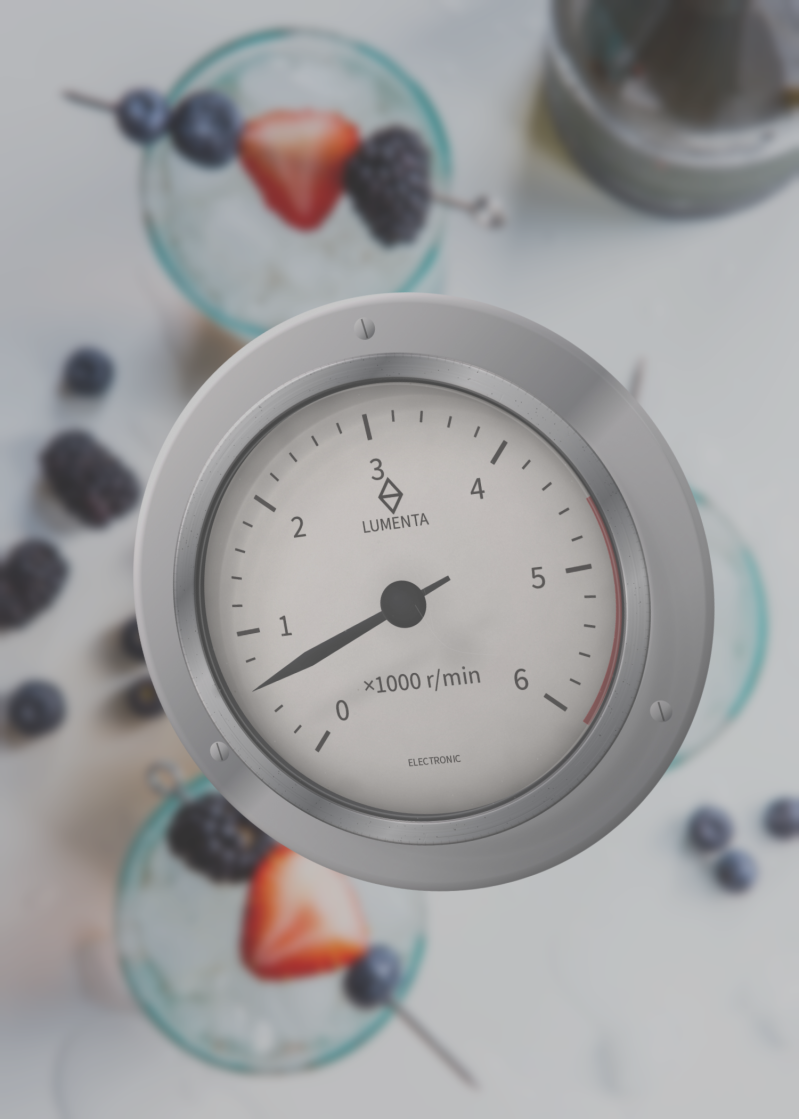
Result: 600 rpm
